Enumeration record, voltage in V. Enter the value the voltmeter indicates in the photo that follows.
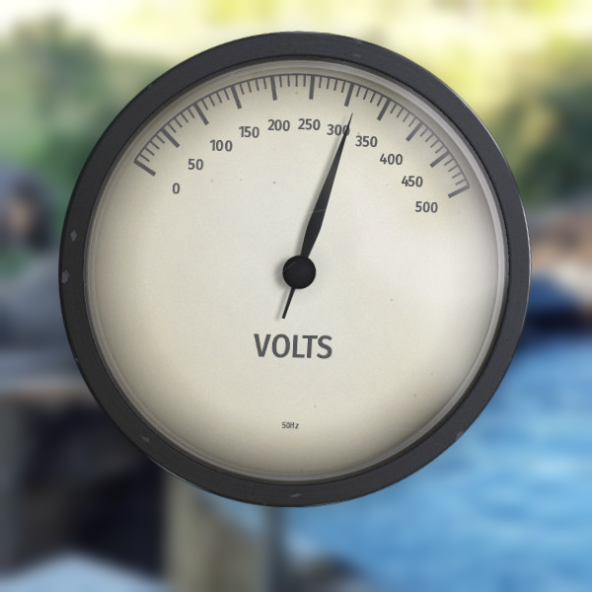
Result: 310 V
